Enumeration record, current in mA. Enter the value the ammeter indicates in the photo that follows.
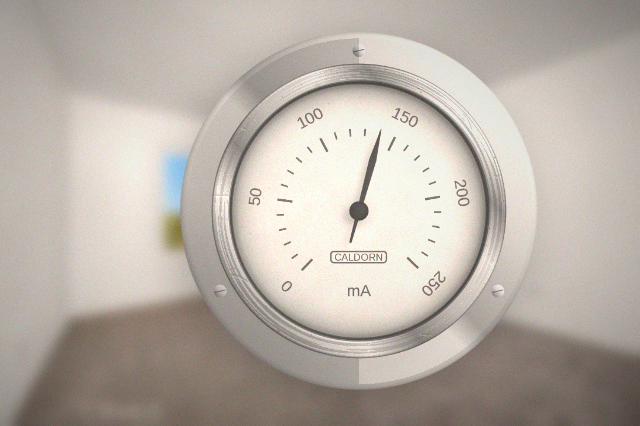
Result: 140 mA
